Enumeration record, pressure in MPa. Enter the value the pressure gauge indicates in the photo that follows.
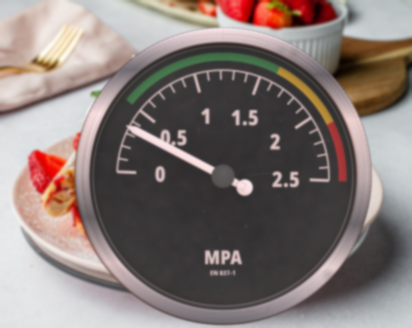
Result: 0.35 MPa
